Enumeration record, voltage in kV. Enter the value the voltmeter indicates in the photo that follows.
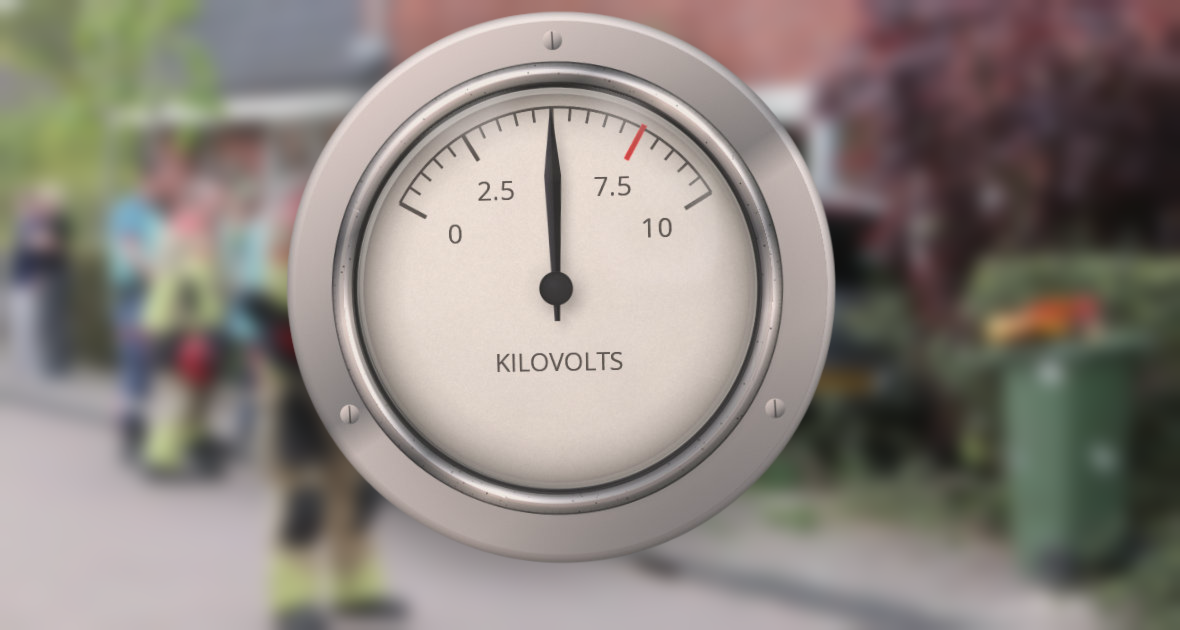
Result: 5 kV
